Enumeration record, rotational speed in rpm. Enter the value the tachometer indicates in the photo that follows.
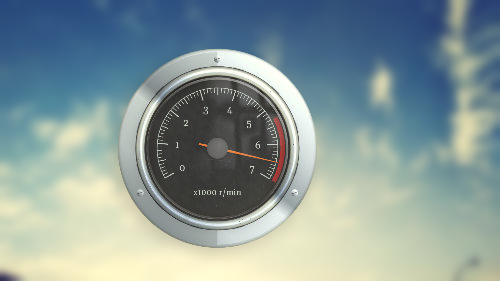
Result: 6500 rpm
